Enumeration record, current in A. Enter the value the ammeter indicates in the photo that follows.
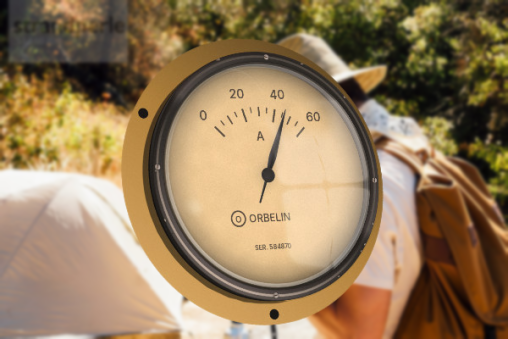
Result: 45 A
